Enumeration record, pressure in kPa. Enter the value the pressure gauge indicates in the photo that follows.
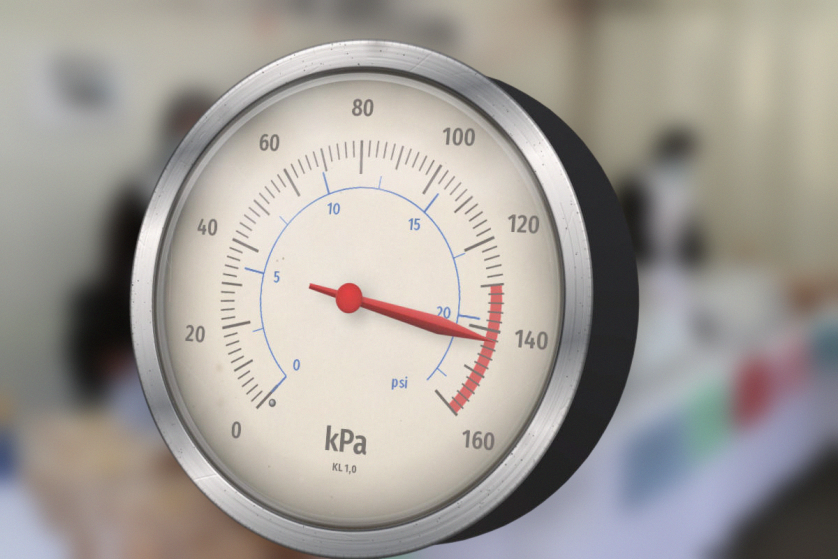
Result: 142 kPa
